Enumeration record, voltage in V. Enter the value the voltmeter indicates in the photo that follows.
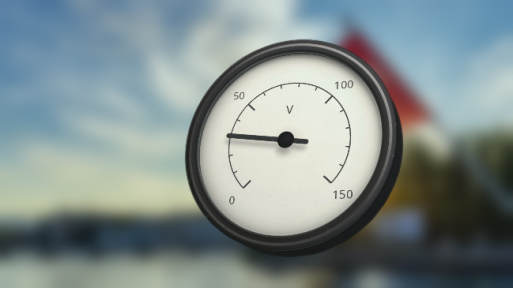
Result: 30 V
